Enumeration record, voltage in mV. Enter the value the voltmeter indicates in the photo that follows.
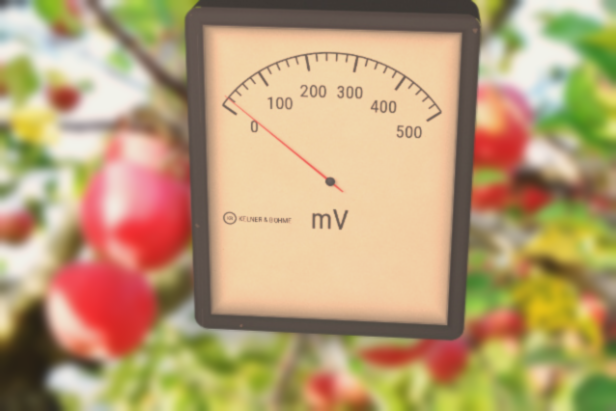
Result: 20 mV
